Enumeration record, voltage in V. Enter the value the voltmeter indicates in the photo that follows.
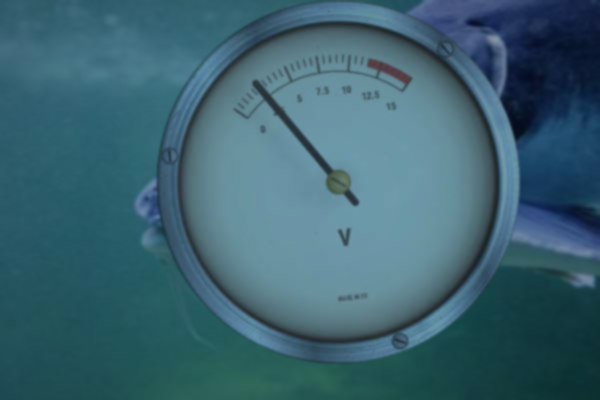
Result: 2.5 V
